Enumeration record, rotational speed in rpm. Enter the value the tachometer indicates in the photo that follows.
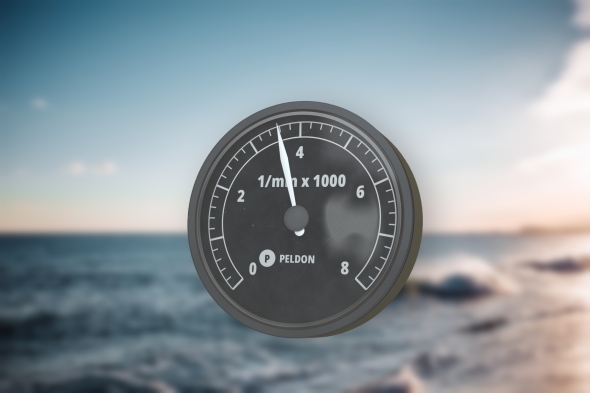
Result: 3600 rpm
